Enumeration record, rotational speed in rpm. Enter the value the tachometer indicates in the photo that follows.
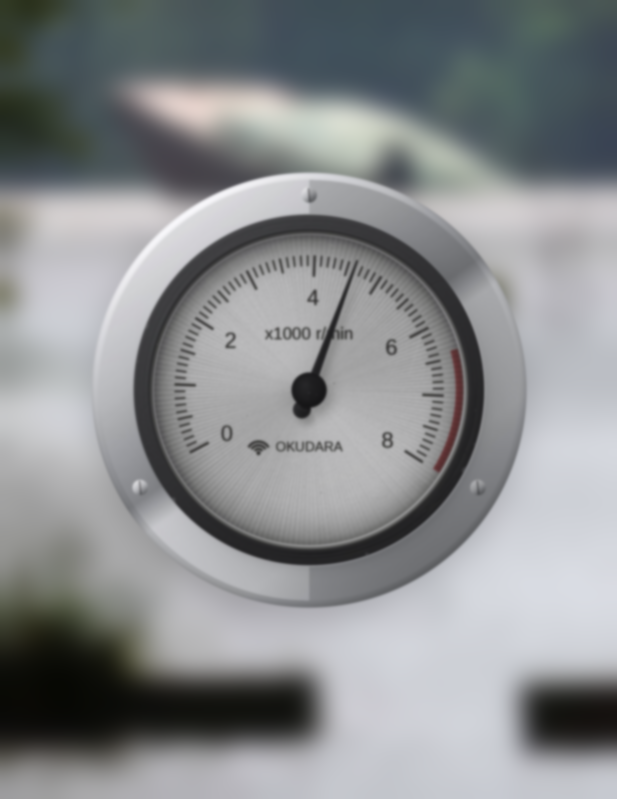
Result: 4600 rpm
